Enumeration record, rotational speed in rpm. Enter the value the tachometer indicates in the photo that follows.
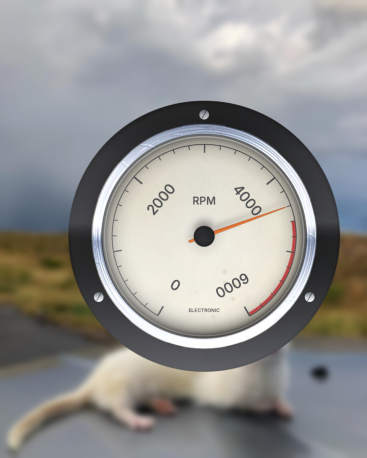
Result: 4400 rpm
